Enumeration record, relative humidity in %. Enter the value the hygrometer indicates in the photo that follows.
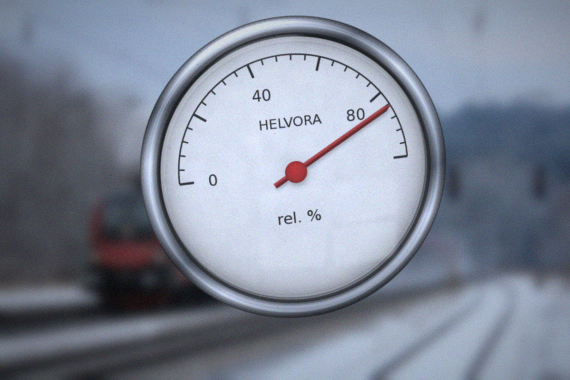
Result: 84 %
